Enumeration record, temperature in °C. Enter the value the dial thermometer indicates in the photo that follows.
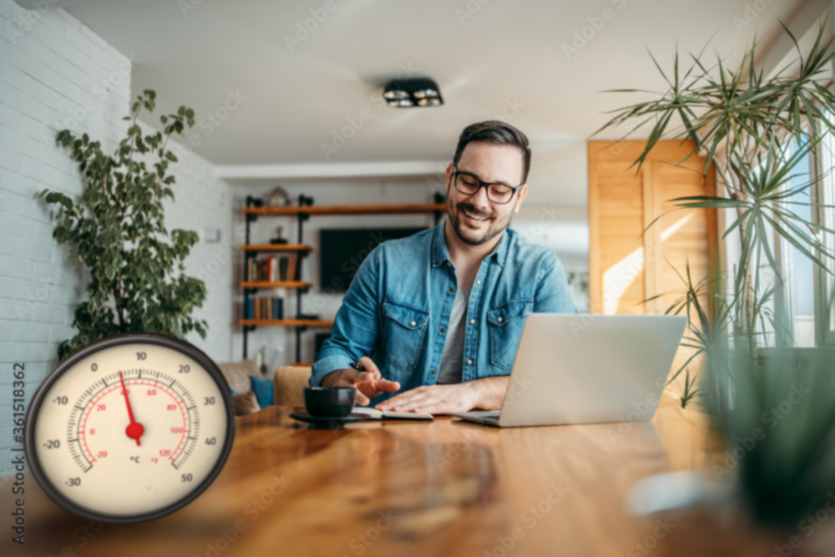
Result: 5 °C
